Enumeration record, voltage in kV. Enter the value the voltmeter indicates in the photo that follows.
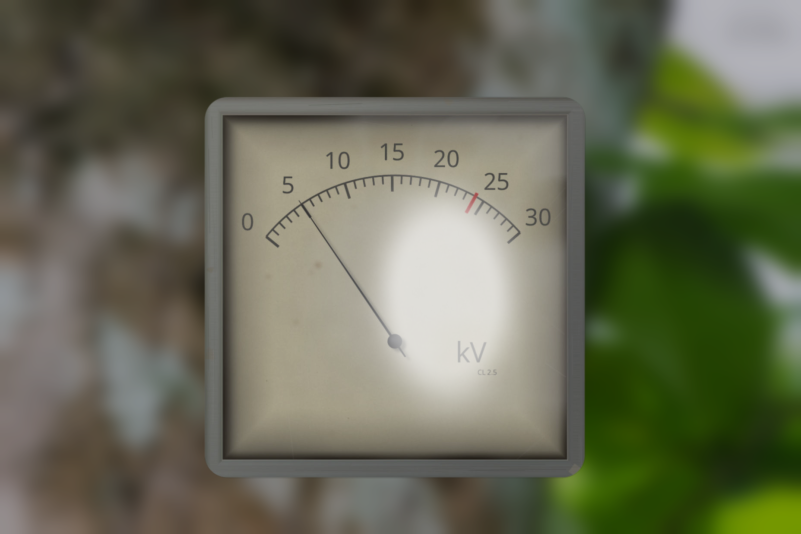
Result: 5 kV
